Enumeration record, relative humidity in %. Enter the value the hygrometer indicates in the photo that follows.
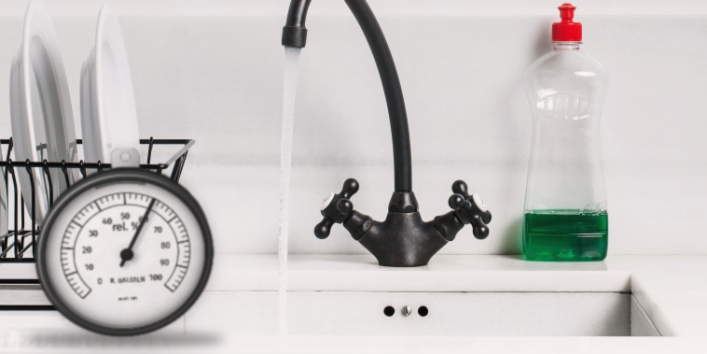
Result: 60 %
